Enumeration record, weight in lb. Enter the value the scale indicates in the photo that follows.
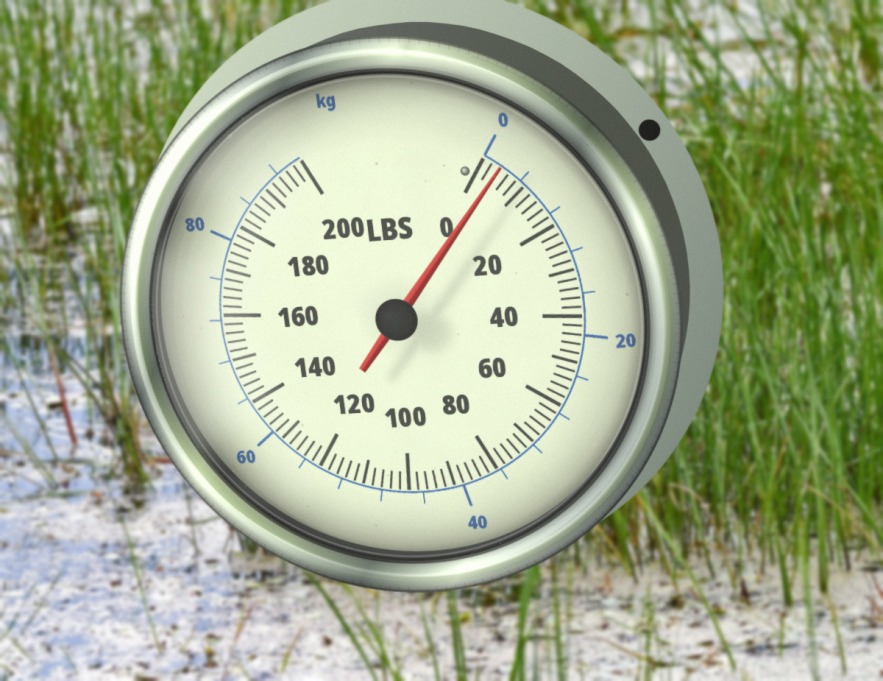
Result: 4 lb
